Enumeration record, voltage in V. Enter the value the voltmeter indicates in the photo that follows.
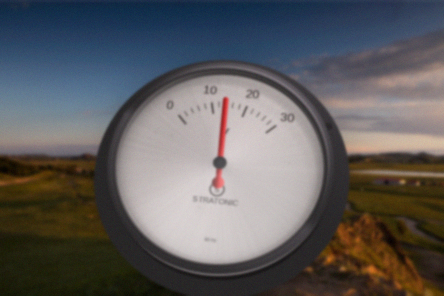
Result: 14 V
